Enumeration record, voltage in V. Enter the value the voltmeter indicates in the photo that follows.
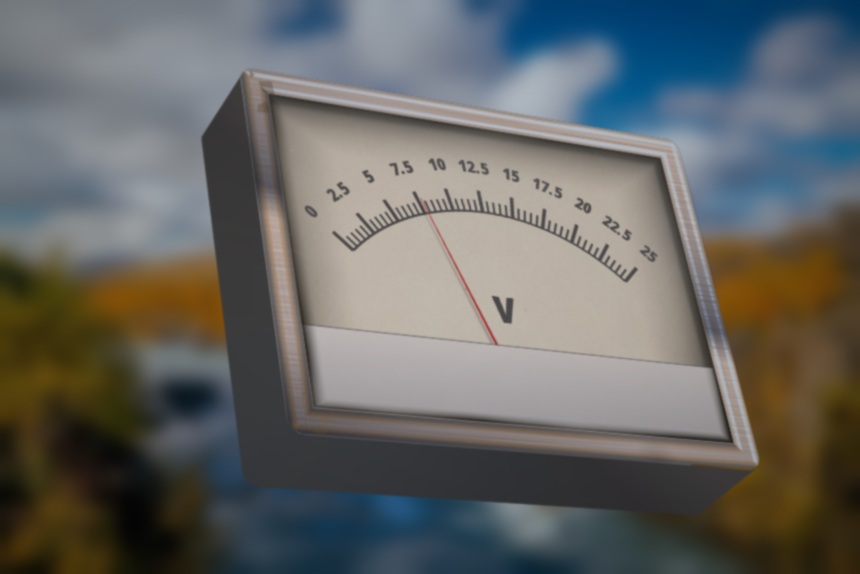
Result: 7.5 V
